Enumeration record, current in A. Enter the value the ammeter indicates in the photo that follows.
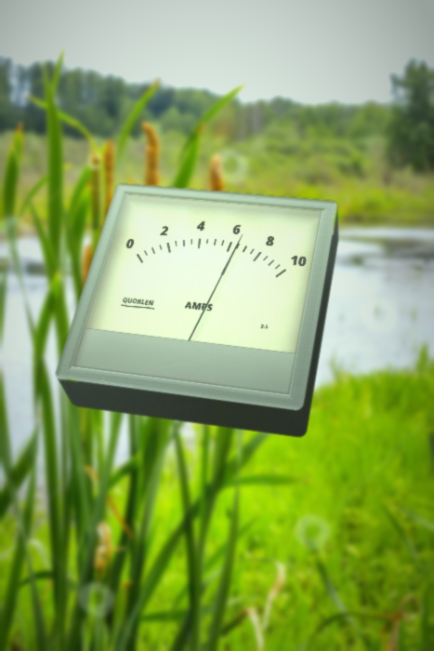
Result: 6.5 A
